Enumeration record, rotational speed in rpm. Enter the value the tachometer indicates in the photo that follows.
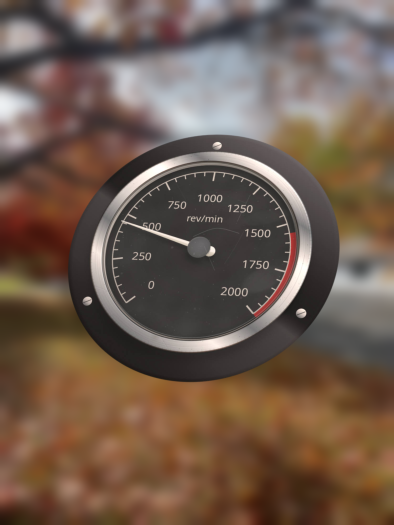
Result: 450 rpm
